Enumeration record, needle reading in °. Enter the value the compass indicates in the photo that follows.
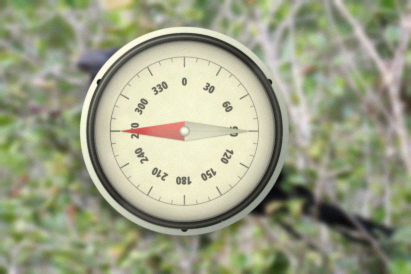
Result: 270 °
